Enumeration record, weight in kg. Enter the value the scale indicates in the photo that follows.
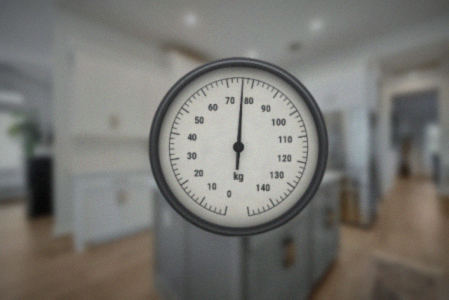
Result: 76 kg
